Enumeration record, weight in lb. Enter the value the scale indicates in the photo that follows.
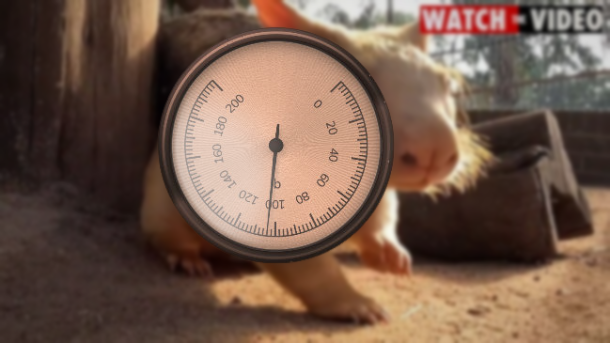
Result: 104 lb
